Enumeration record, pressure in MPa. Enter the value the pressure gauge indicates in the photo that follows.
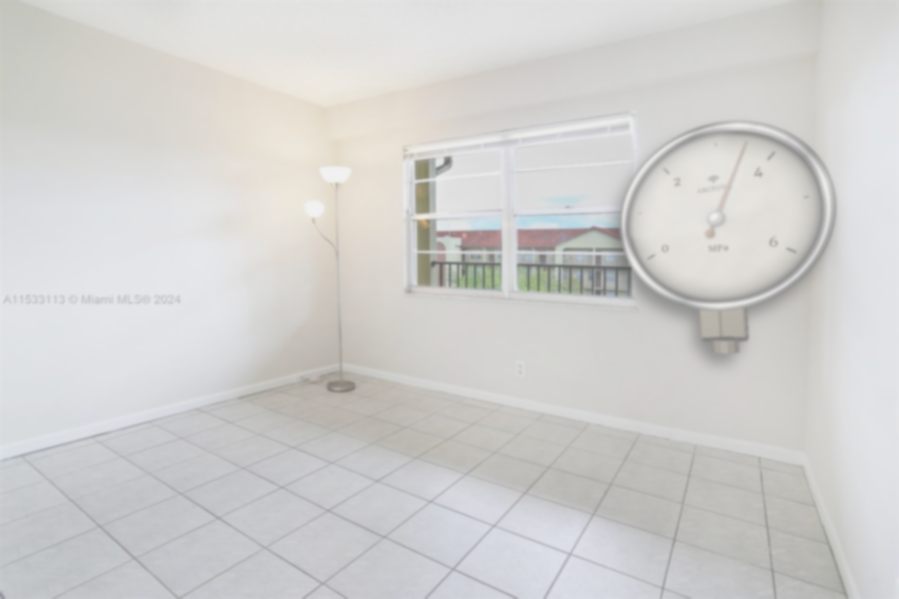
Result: 3.5 MPa
